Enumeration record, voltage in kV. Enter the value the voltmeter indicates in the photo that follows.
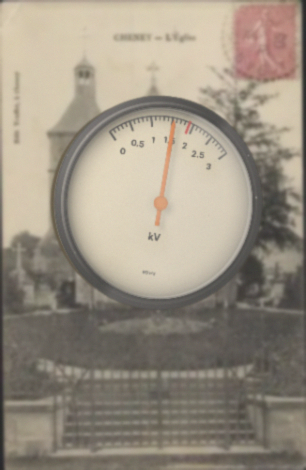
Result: 1.5 kV
